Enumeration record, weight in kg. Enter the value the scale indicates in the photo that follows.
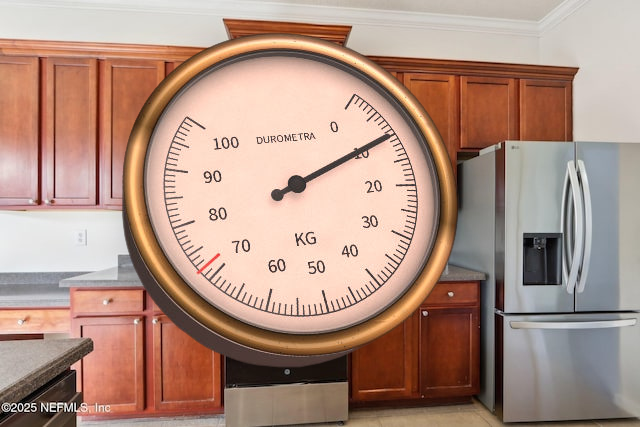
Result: 10 kg
